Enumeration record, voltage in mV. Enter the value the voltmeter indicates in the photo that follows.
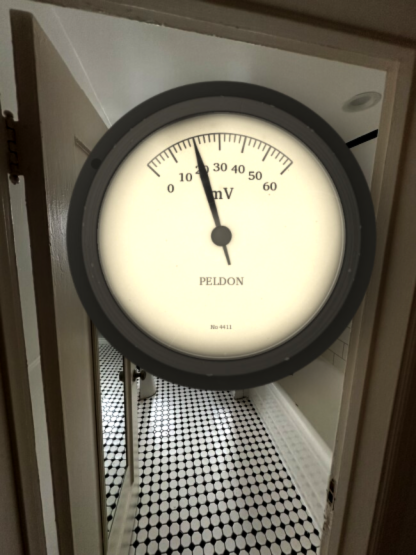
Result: 20 mV
